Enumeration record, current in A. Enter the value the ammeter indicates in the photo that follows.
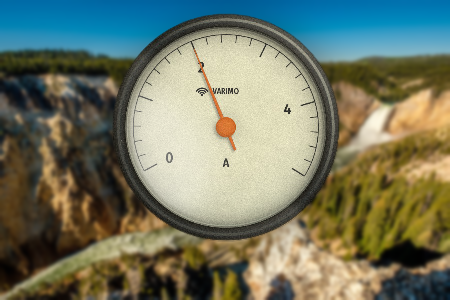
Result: 2 A
